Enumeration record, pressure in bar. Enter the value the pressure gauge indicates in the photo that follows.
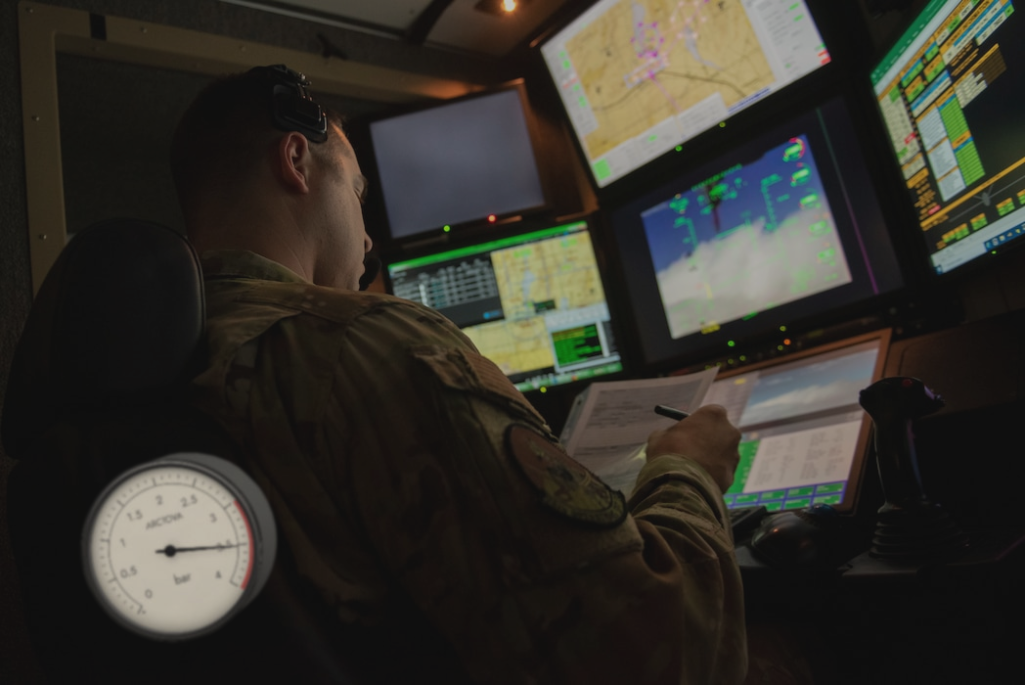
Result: 3.5 bar
